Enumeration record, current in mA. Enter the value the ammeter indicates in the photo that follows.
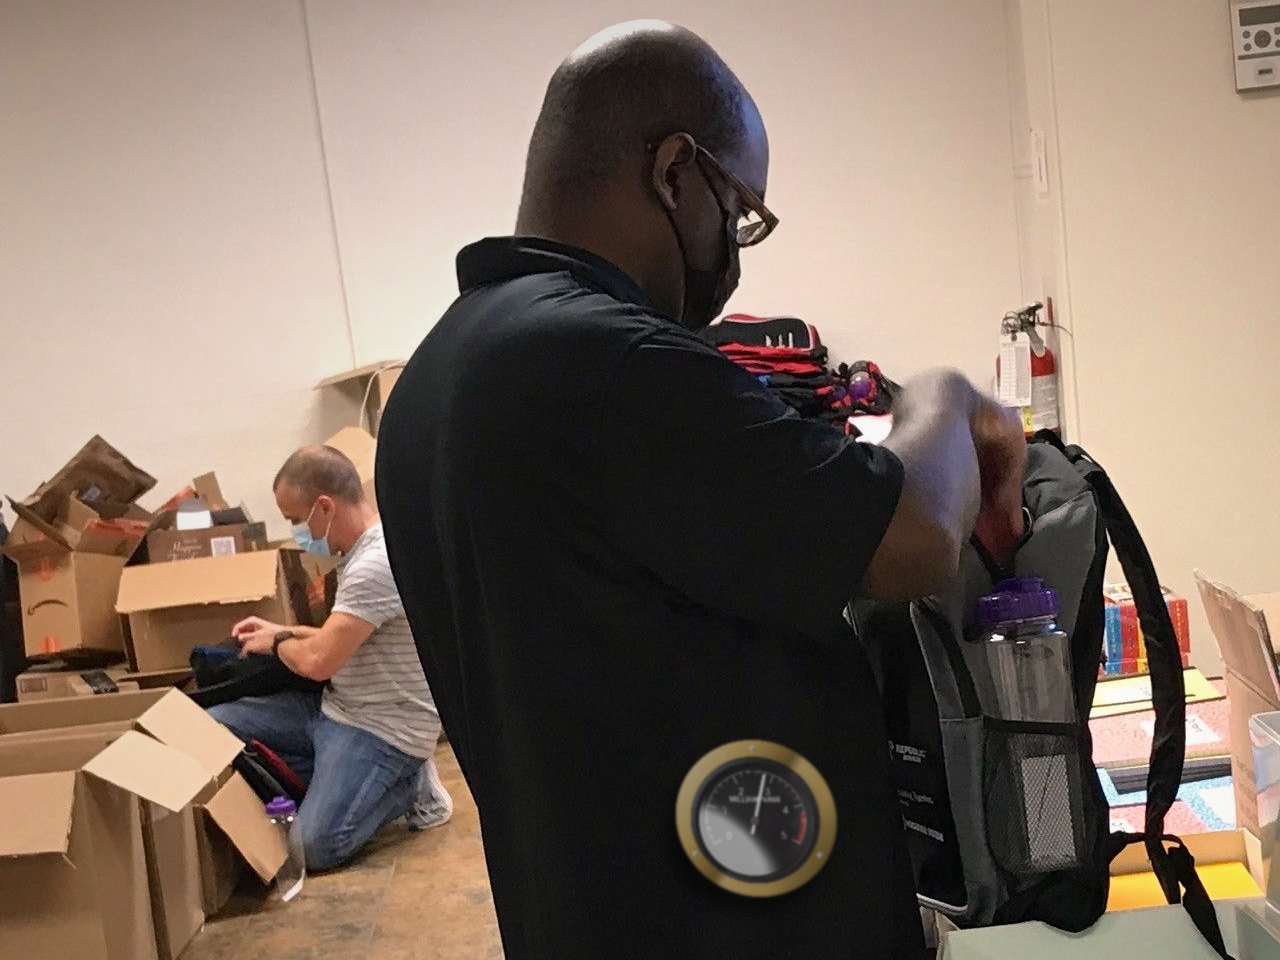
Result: 2.8 mA
